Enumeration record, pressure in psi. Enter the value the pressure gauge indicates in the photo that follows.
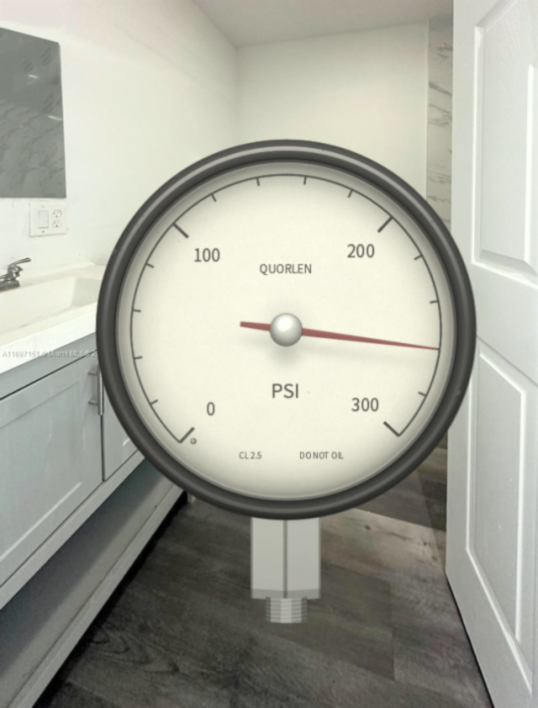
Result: 260 psi
